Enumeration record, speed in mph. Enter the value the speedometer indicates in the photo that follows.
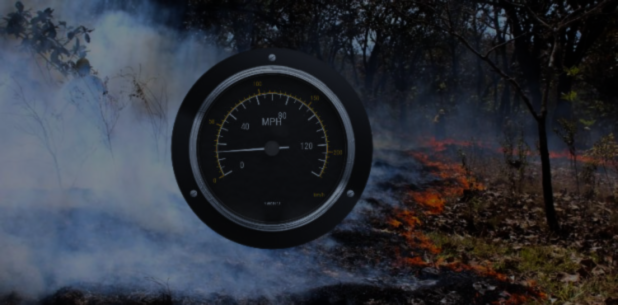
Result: 15 mph
